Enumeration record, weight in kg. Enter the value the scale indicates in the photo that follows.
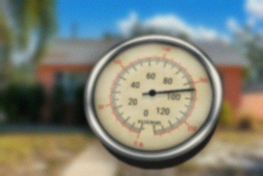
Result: 95 kg
